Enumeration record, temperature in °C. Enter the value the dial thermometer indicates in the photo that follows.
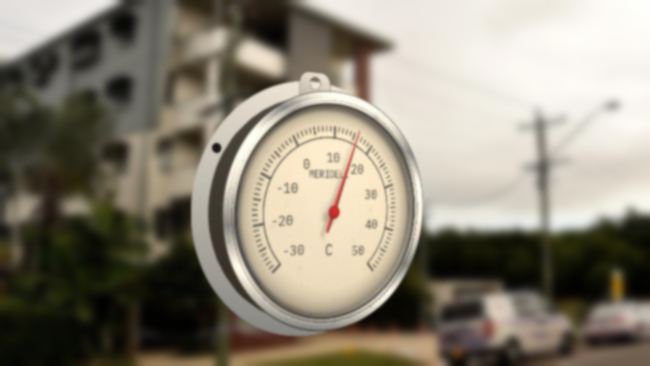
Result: 15 °C
